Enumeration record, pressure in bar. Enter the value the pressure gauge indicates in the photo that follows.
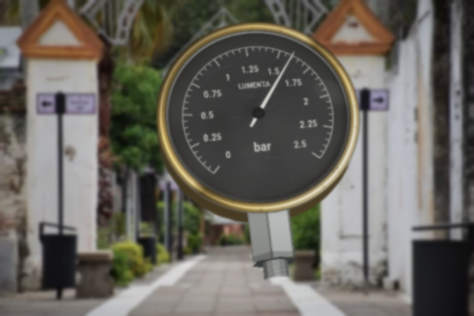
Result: 1.6 bar
